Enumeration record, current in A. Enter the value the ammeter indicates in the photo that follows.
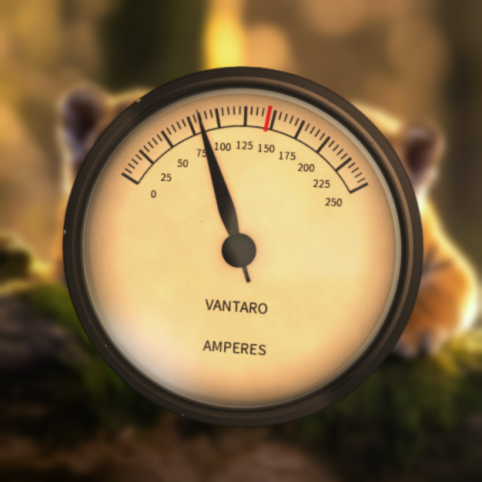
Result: 85 A
